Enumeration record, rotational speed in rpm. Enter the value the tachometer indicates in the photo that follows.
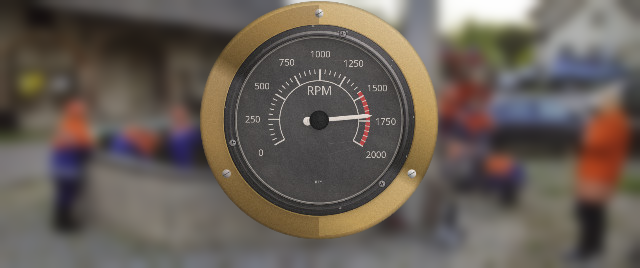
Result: 1700 rpm
